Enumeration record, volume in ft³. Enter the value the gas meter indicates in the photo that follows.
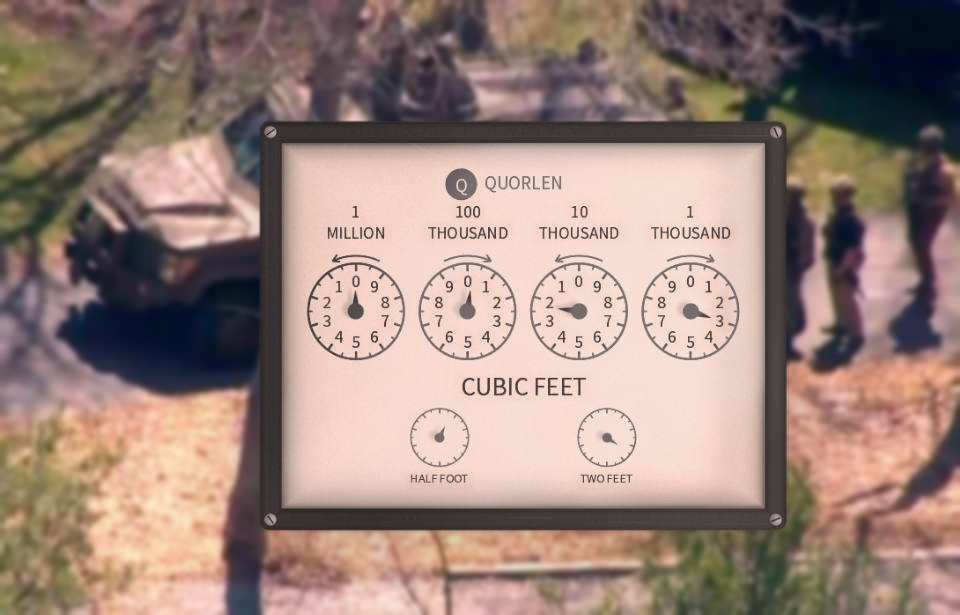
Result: 2300 ft³
